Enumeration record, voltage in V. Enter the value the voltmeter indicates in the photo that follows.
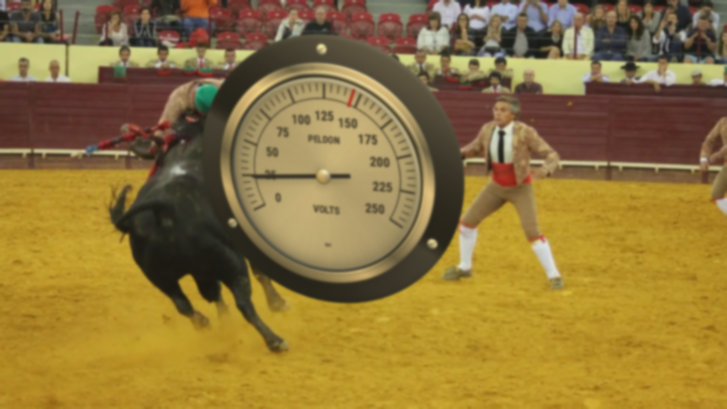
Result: 25 V
